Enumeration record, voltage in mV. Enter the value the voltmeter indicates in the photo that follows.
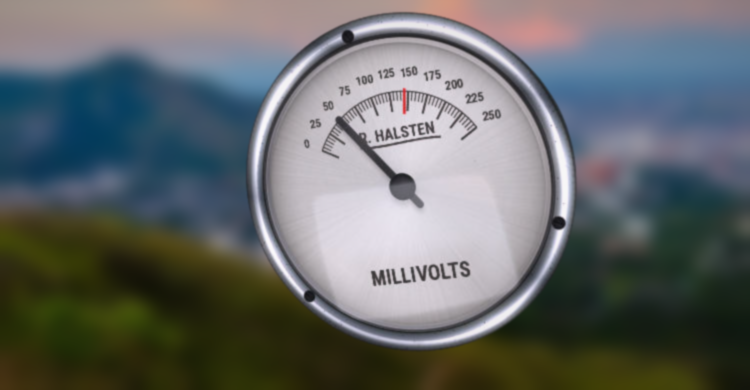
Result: 50 mV
